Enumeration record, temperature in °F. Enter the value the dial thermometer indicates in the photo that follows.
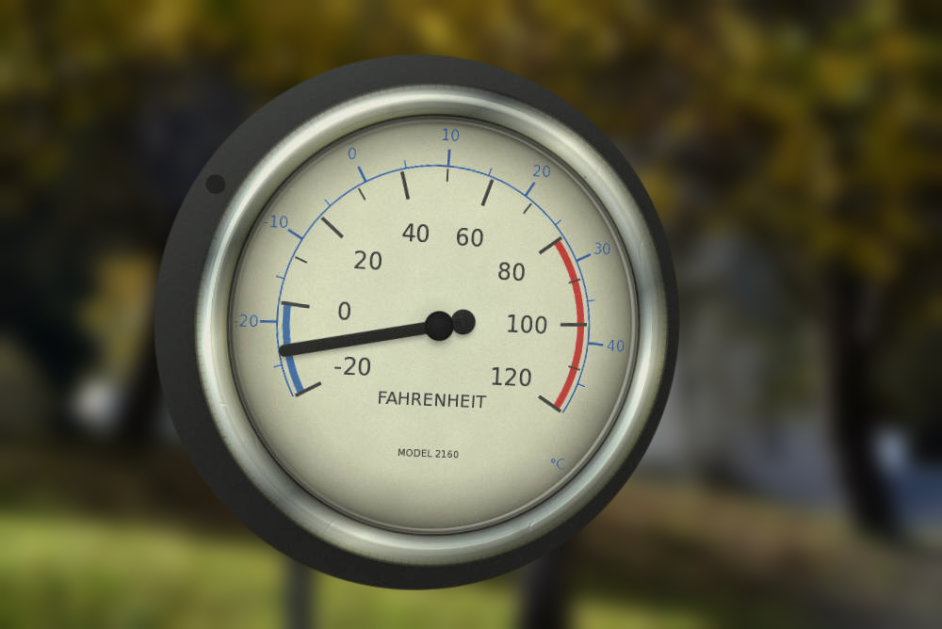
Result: -10 °F
